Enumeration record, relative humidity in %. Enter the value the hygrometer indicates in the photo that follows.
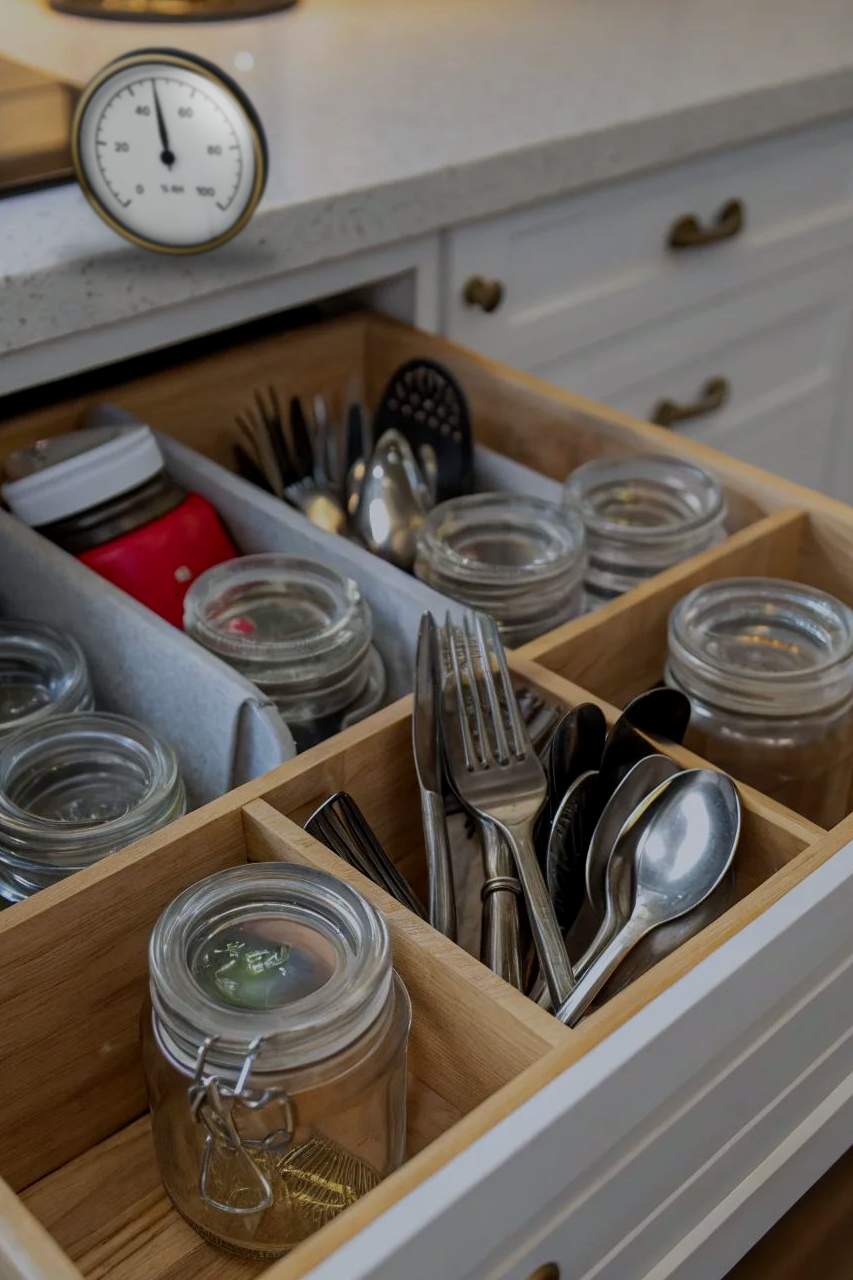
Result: 48 %
